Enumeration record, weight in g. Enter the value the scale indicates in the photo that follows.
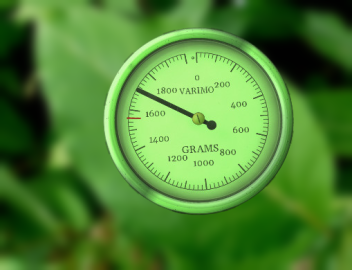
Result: 1700 g
